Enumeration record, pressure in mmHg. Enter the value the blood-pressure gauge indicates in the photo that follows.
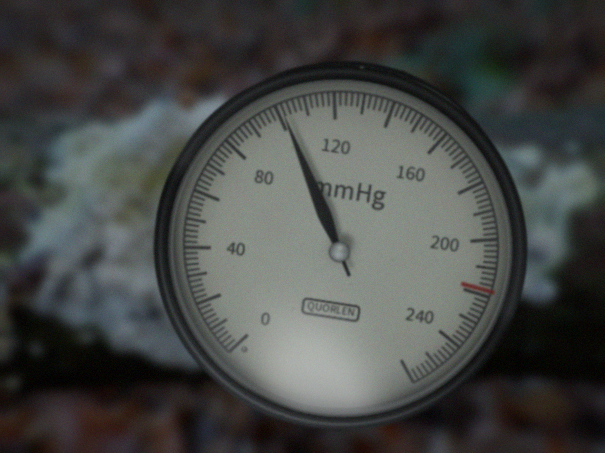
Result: 102 mmHg
